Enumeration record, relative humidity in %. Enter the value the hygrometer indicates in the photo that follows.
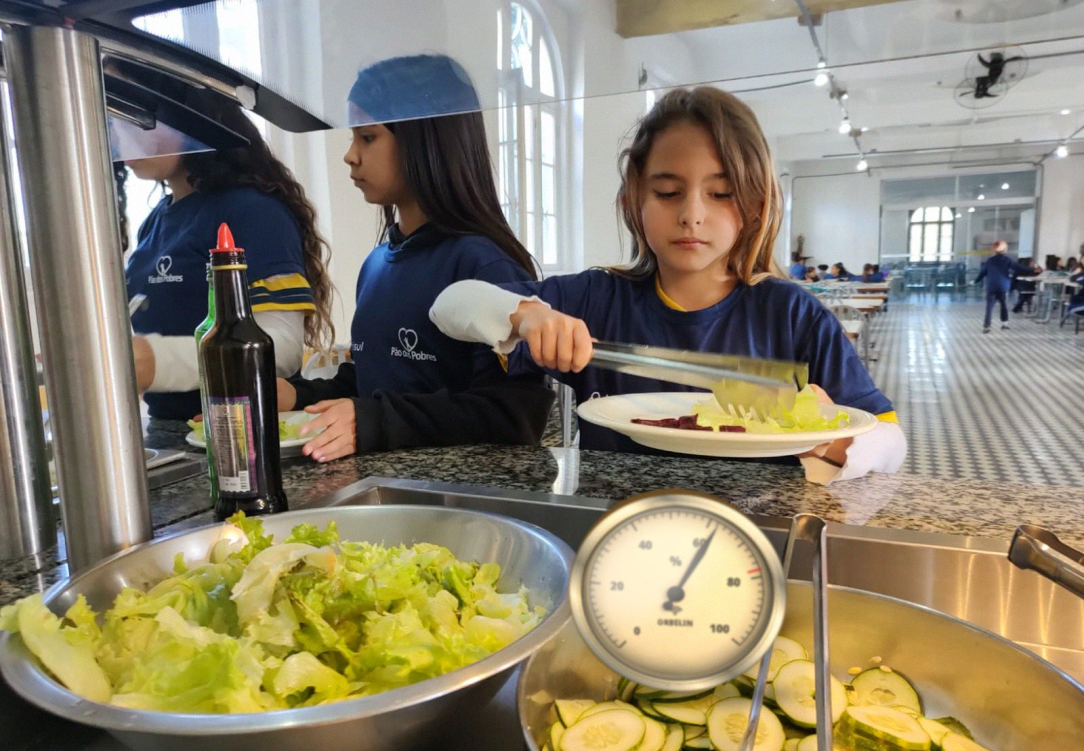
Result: 62 %
